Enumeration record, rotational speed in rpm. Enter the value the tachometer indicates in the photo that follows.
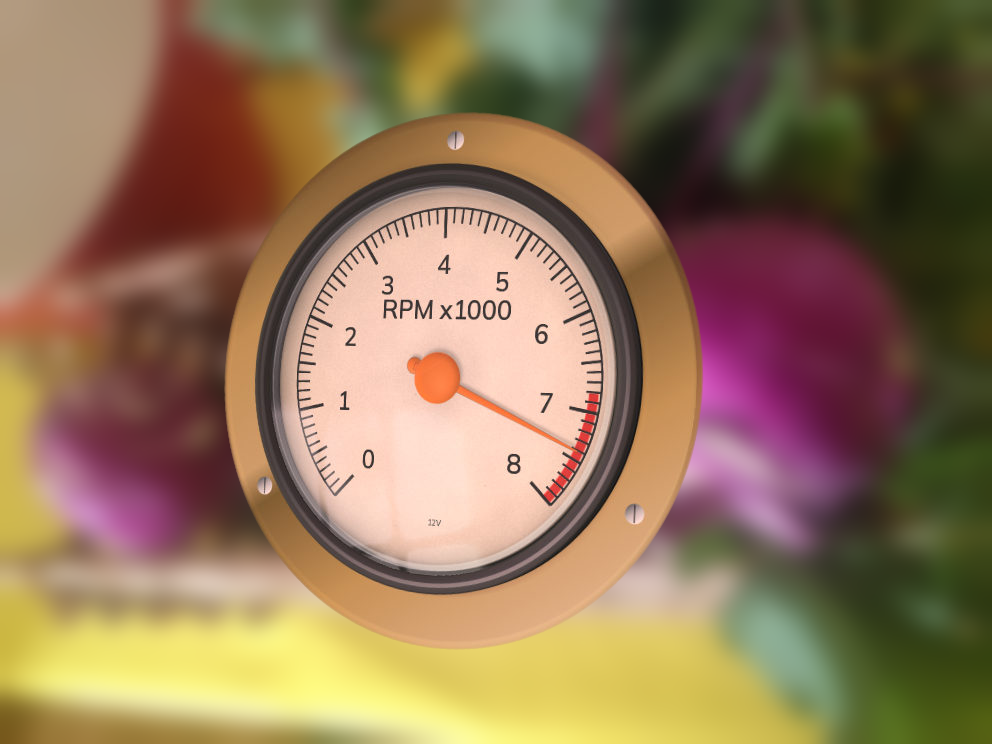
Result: 7400 rpm
